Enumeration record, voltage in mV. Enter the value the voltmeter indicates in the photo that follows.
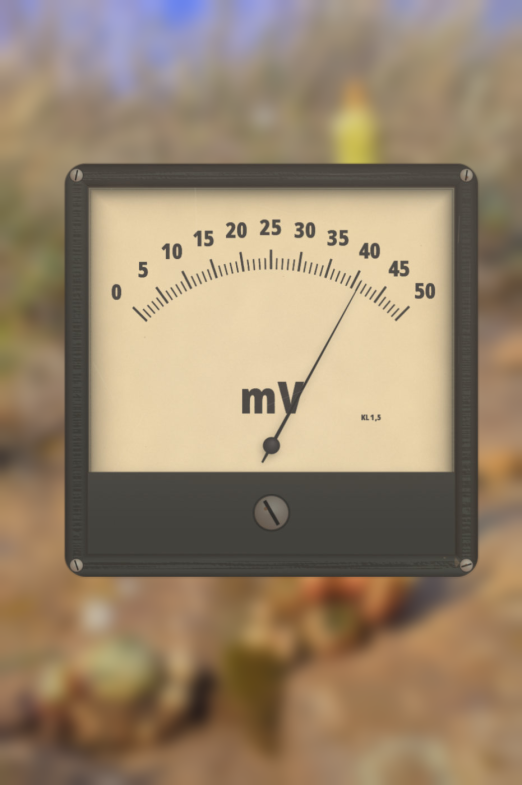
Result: 41 mV
